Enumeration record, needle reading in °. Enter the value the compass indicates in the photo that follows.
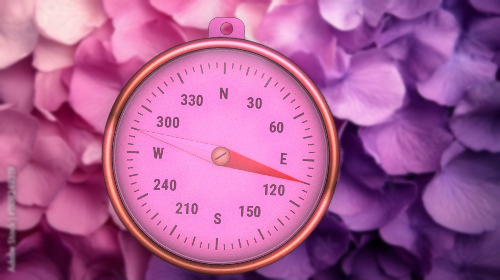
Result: 105 °
